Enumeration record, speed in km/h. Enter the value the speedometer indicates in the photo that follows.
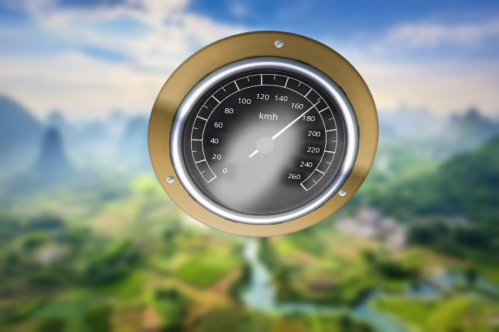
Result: 170 km/h
